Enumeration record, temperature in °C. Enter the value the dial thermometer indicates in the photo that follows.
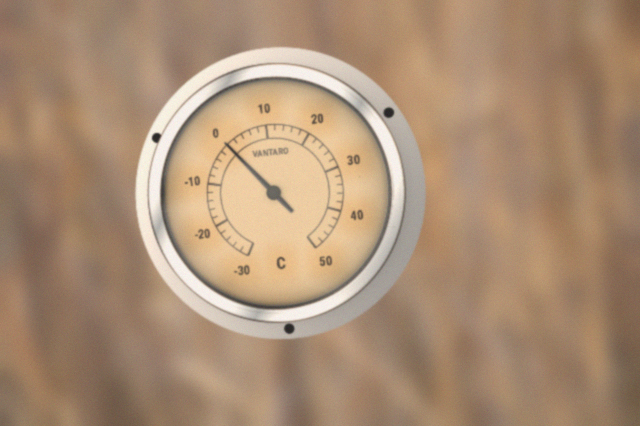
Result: 0 °C
